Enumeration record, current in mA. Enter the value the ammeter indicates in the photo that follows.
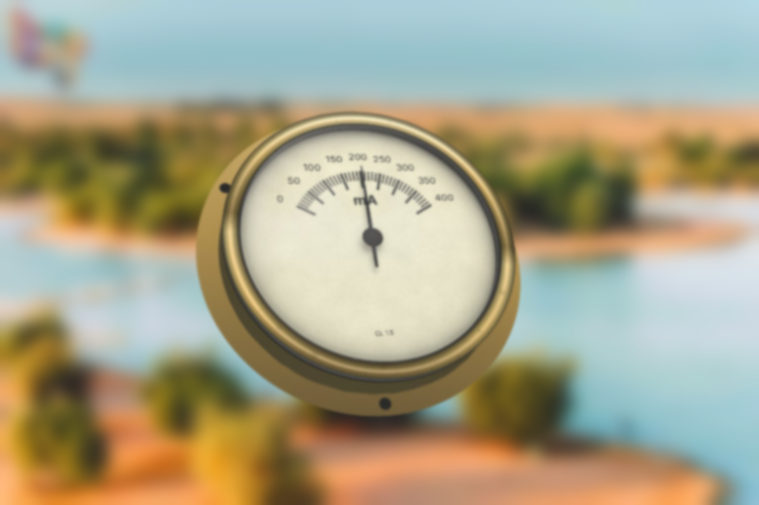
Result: 200 mA
